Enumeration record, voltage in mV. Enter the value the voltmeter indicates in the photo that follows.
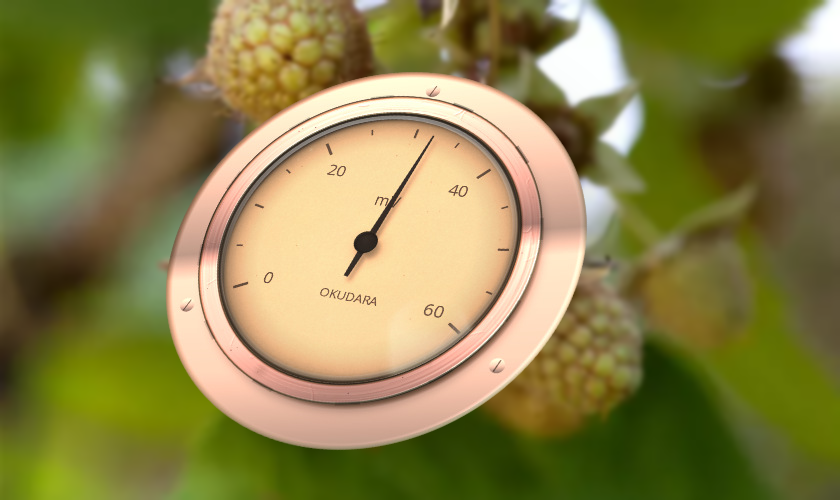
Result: 32.5 mV
